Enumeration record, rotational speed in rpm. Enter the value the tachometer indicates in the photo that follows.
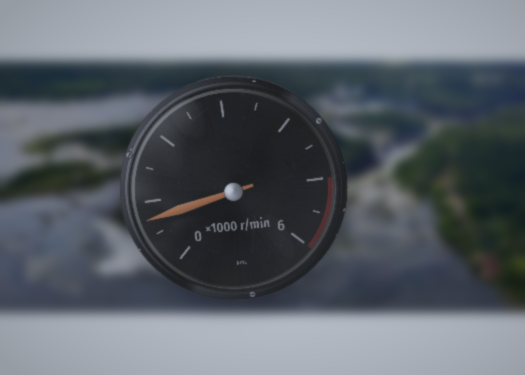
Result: 750 rpm
